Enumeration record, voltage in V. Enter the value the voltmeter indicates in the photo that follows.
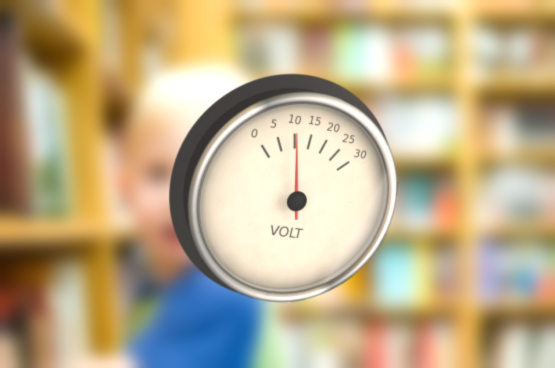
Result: 10 V
